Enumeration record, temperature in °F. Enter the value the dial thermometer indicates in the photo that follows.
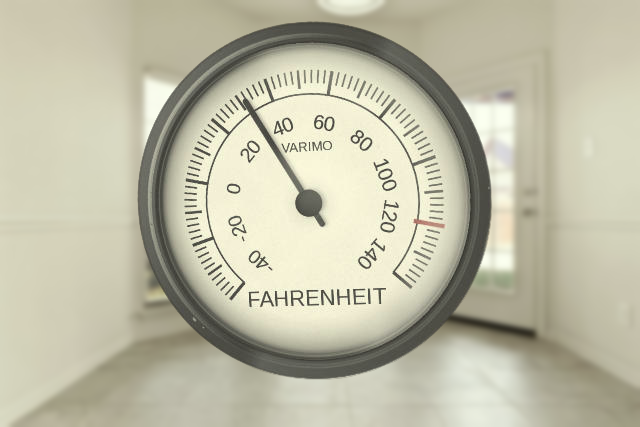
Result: 32 °F
